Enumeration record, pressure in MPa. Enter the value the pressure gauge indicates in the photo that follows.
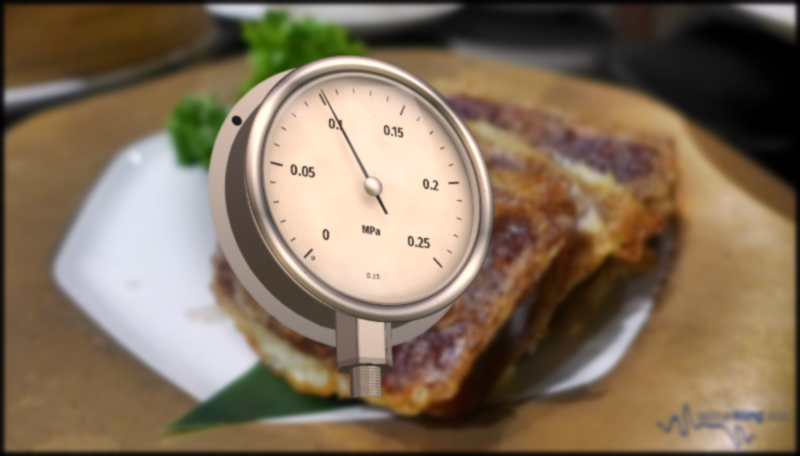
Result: 0.1 MPa
